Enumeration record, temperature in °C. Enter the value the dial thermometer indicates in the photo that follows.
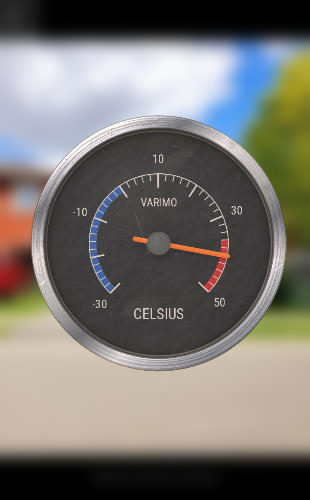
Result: 40 °C
